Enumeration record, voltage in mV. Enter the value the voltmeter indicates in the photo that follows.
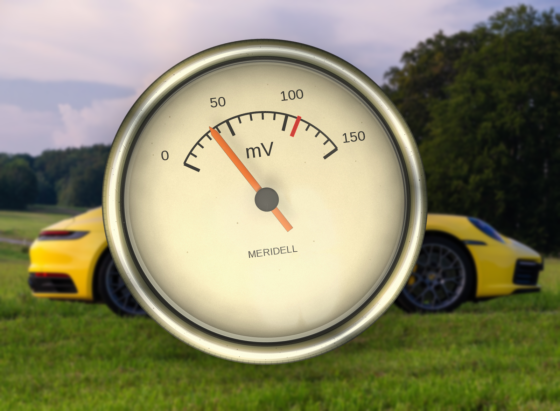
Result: 35 mV
